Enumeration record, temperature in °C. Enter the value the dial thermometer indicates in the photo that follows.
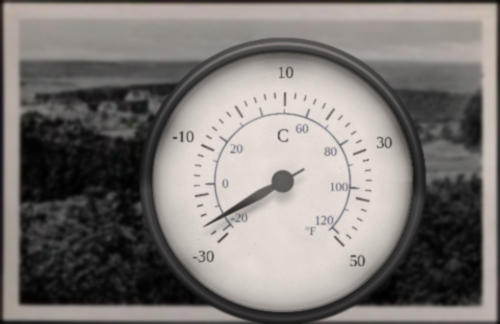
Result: -26 °C
